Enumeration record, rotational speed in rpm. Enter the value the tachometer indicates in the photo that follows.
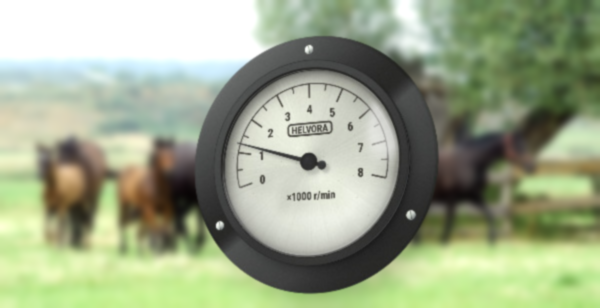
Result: 1250 rpm
